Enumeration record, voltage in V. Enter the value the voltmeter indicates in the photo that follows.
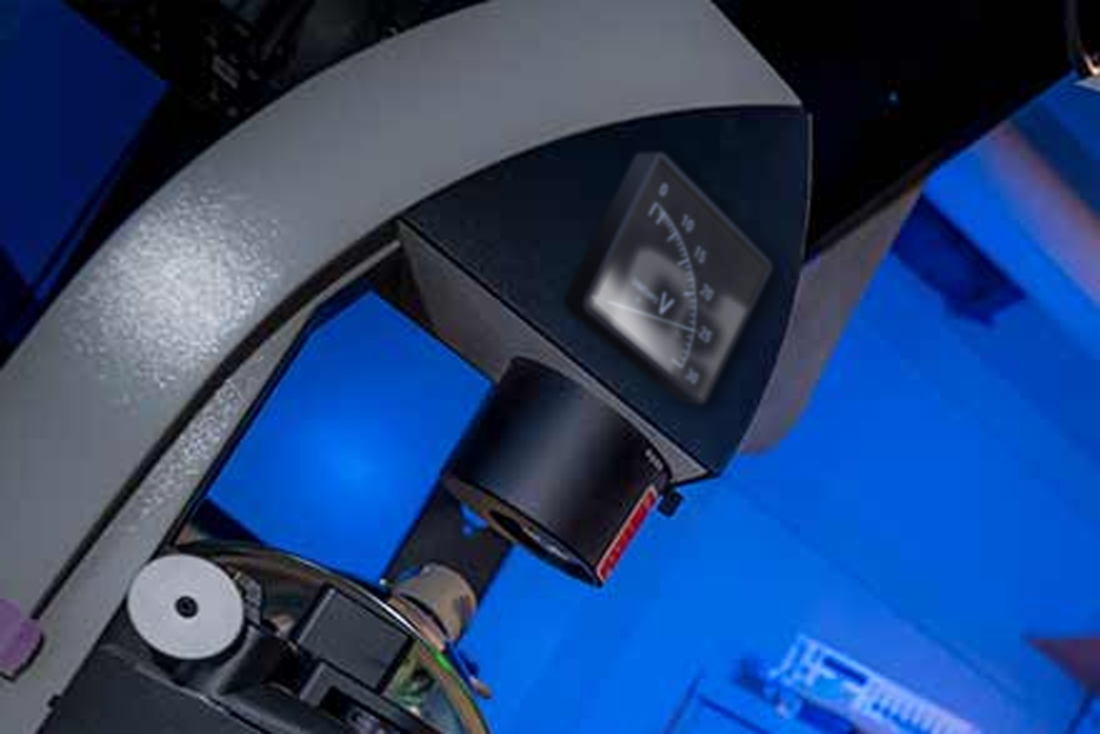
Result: 25 V
